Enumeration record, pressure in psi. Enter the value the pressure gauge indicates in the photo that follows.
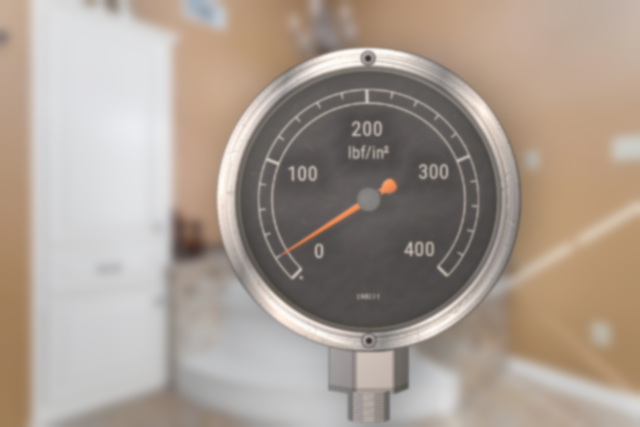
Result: 20 psi
